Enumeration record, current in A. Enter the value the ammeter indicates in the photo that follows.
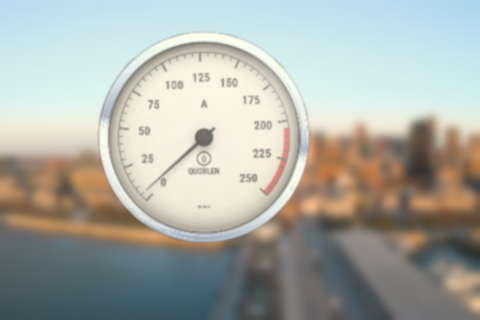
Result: 5 A
